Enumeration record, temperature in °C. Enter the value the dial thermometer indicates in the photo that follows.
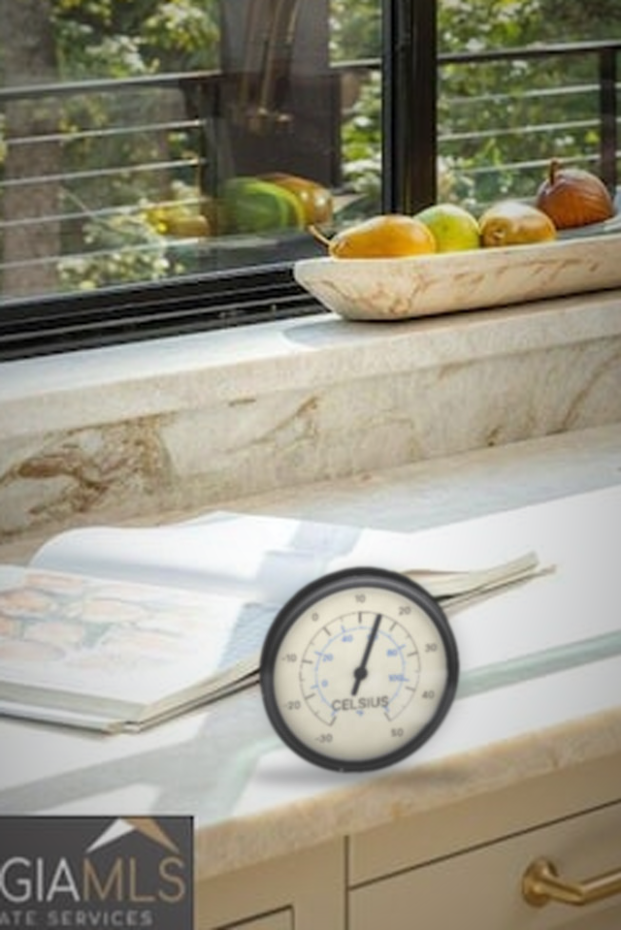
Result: 15 °C
